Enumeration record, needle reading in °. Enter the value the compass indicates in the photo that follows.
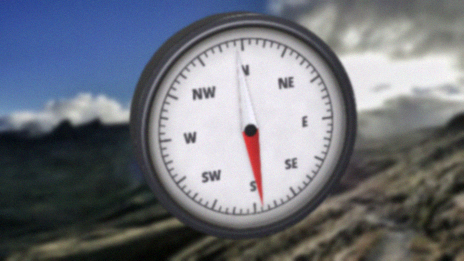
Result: 175 °
